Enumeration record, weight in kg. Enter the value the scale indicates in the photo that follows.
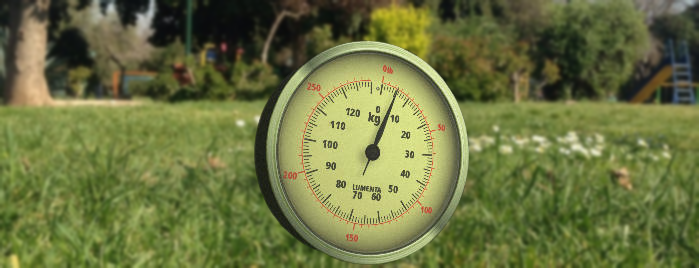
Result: 5 kg
